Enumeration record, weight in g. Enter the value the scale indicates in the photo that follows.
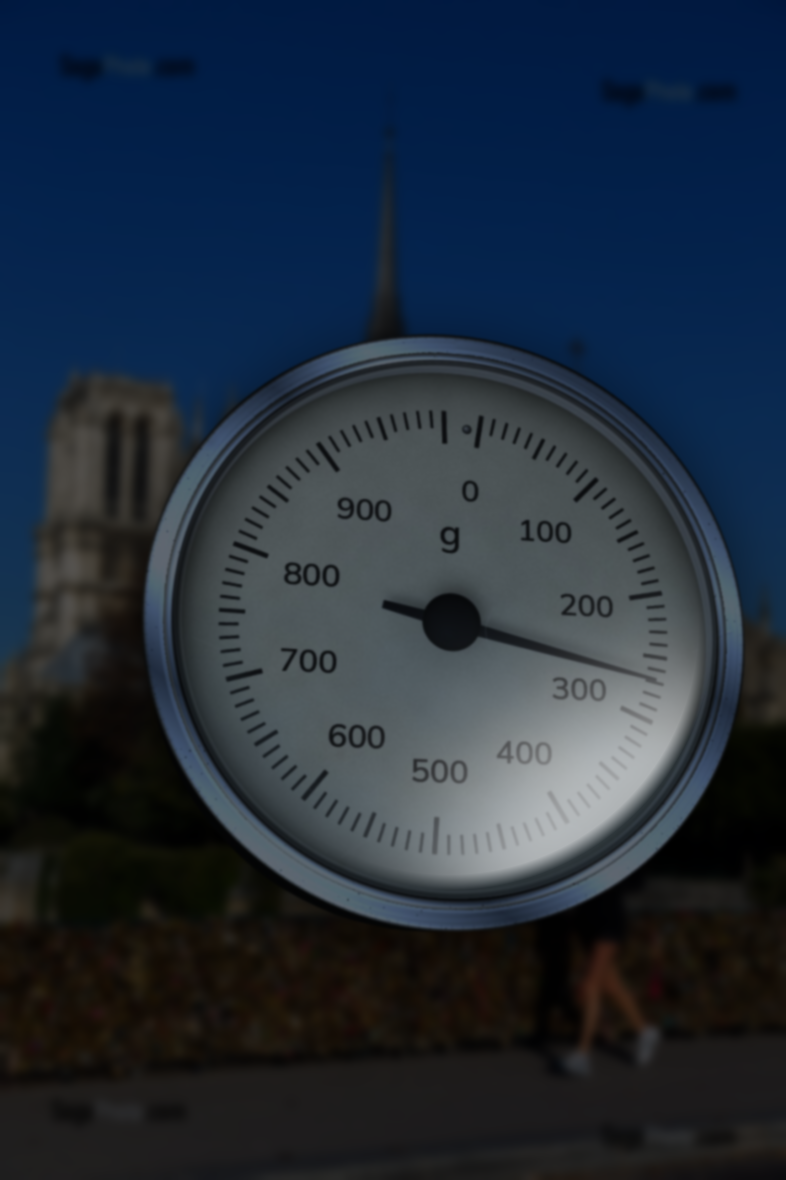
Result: 270 g
